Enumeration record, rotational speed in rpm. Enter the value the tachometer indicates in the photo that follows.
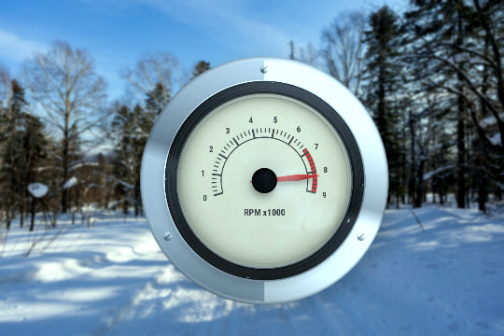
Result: 8200 rpm
